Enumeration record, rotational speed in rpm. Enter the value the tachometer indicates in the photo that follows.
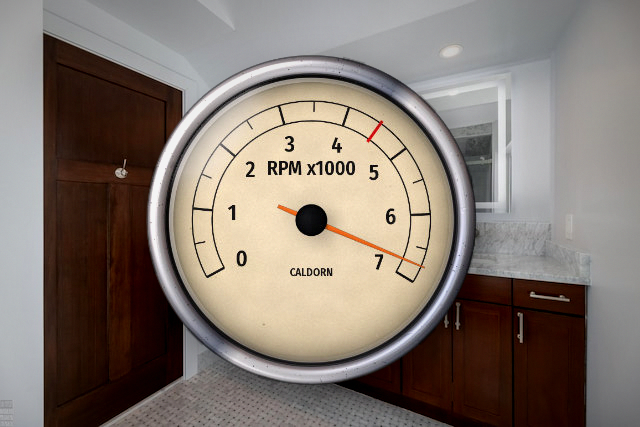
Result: 6750 rpm
